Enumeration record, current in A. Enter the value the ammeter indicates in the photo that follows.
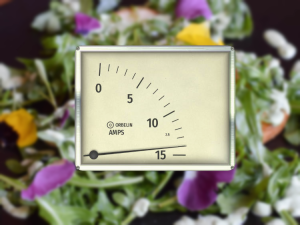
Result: 14 A
